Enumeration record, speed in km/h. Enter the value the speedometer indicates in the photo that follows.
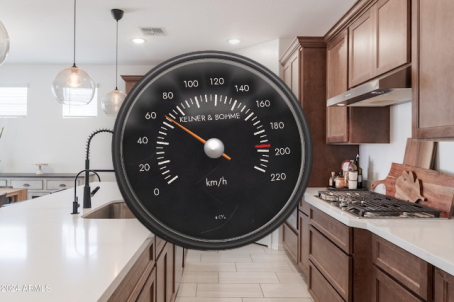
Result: 65 km/h
